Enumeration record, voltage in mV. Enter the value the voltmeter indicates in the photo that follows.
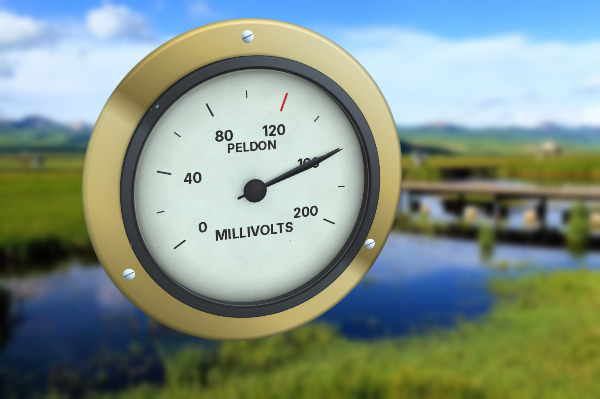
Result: 160 mV
